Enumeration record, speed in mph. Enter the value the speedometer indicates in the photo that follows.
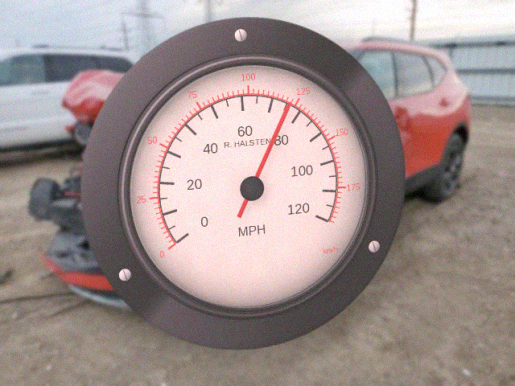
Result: 75 mph
